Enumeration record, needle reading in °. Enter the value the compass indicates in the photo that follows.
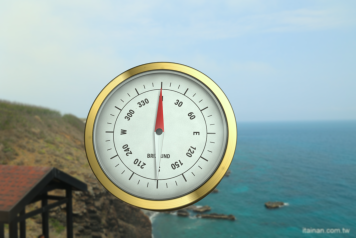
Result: 0 °
